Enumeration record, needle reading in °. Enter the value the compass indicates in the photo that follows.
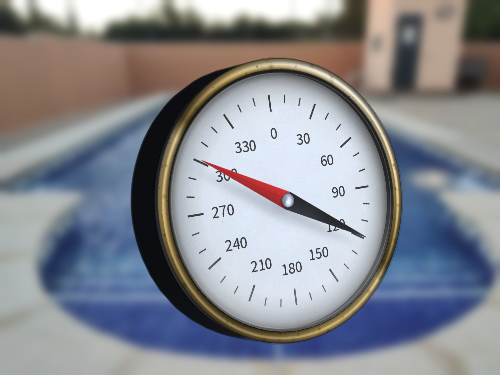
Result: 300 °
